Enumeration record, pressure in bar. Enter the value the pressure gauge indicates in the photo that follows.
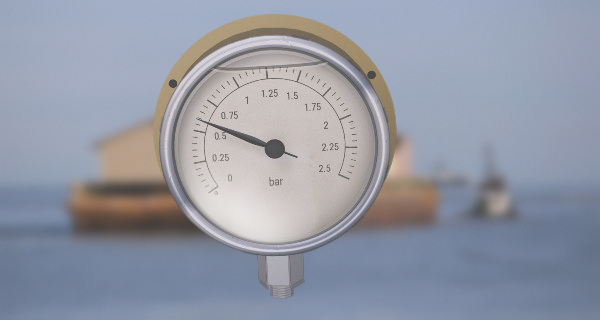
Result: 0.6 bar
